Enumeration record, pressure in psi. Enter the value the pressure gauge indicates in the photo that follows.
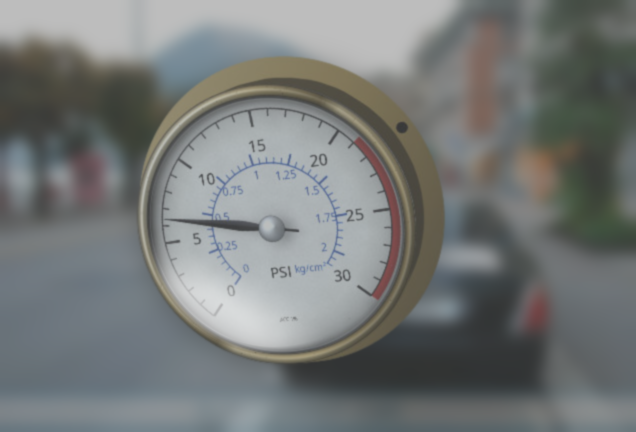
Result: 6.5 psi
